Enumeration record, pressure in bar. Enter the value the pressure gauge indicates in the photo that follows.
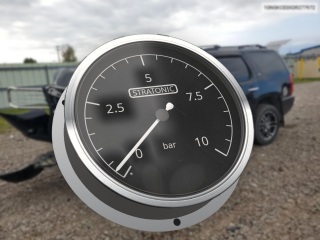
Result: 0.25 bar
